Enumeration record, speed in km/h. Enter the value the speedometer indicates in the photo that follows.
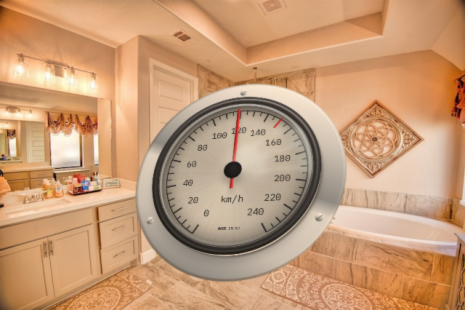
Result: 120 km/h
